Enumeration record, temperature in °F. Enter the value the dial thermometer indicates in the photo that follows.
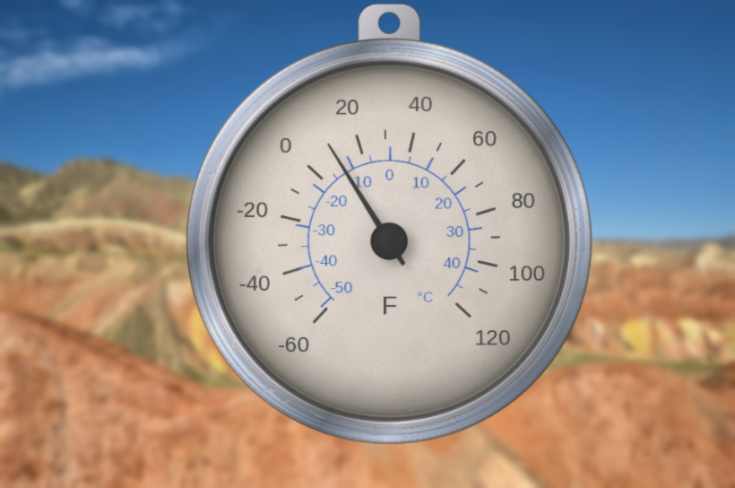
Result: 10 °F
